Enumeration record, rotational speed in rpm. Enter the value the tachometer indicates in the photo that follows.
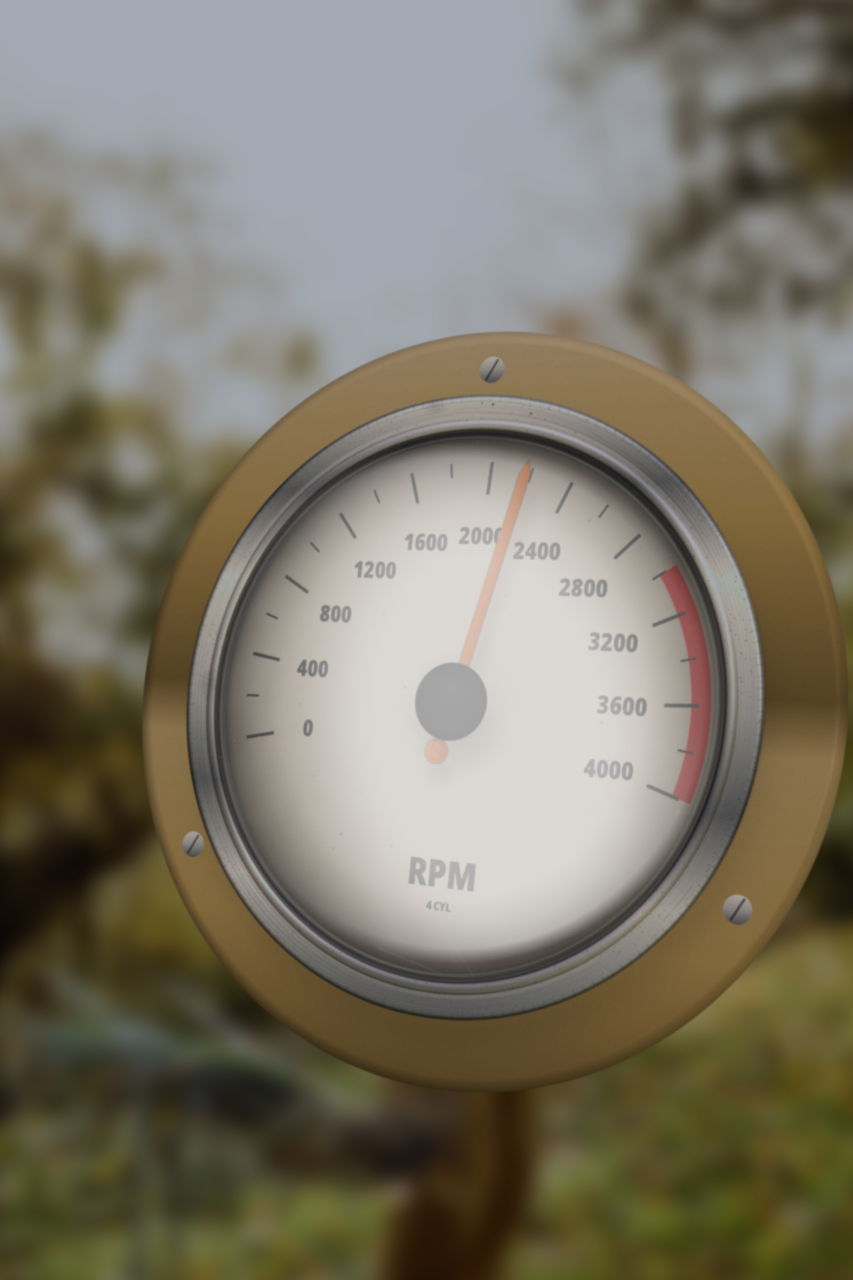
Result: 2200 rpm
